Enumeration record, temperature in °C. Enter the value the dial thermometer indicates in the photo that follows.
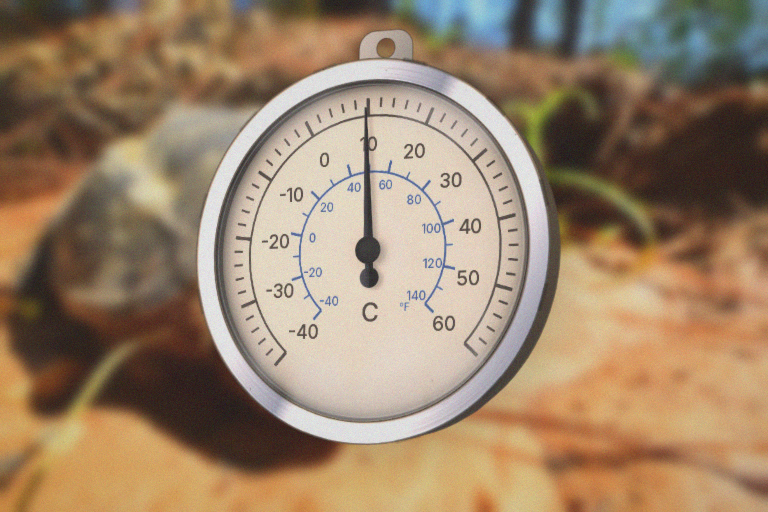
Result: 10 °C
